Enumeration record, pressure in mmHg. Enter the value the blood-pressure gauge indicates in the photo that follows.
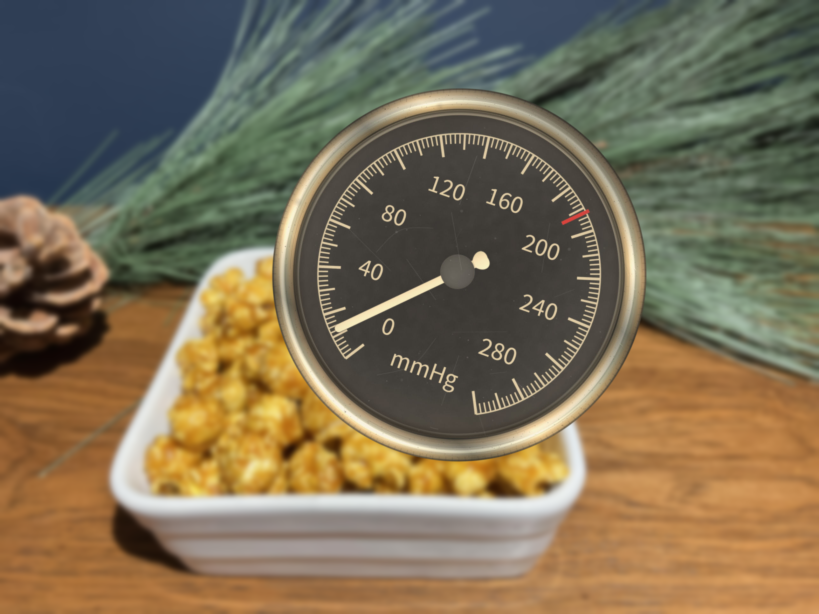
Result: 12 mmHg
